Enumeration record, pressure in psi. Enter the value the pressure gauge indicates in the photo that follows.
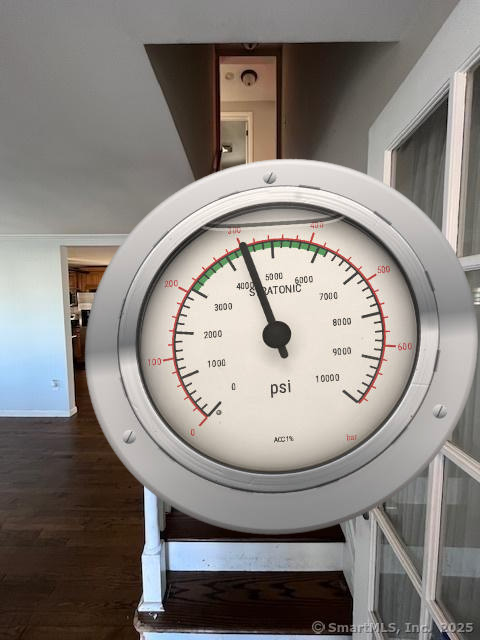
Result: 4400 psi
